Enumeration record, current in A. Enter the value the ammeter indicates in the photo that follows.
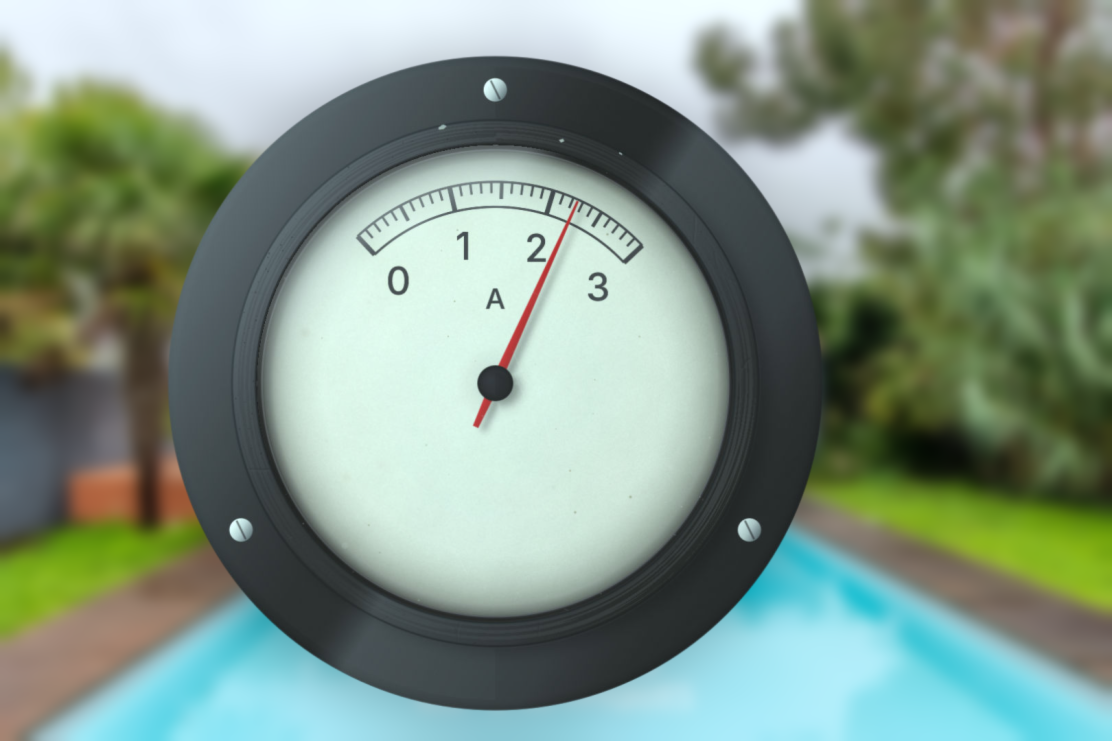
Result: 2.25 A
